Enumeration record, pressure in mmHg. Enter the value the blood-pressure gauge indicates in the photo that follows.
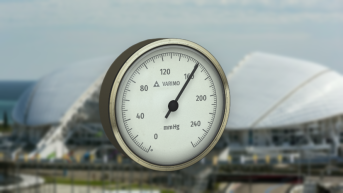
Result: 160 mmHg
